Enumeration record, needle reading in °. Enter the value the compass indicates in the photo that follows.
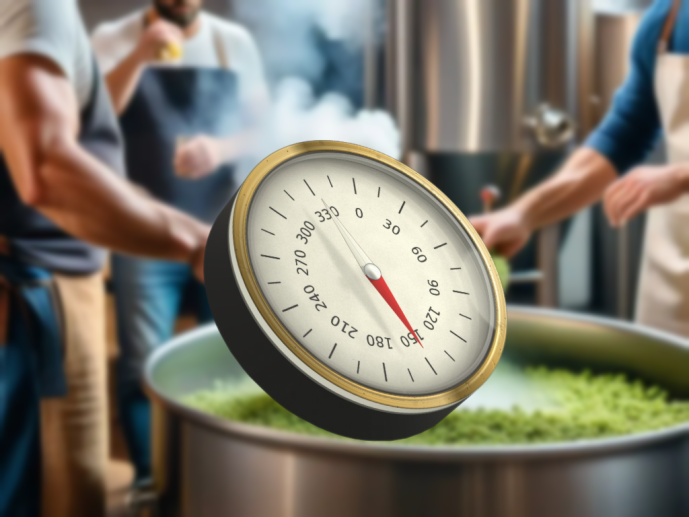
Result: 150 °
